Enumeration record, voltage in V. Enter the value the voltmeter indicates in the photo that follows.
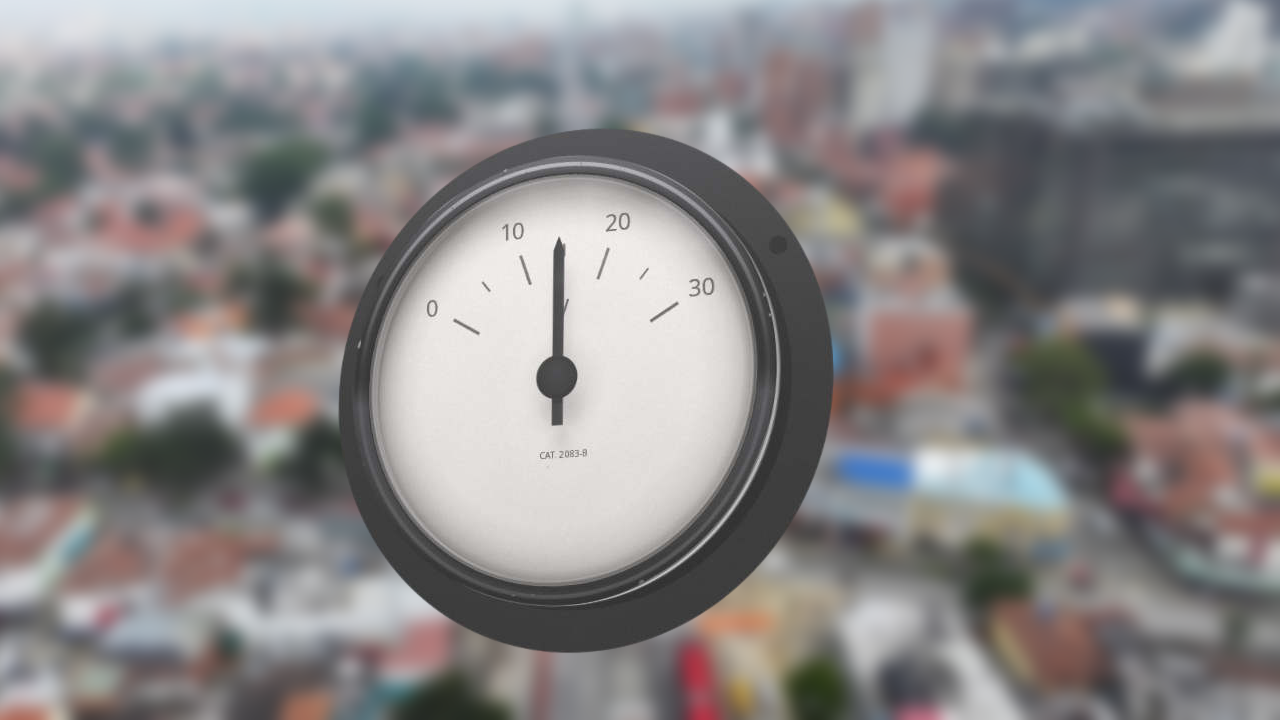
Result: 15 V
